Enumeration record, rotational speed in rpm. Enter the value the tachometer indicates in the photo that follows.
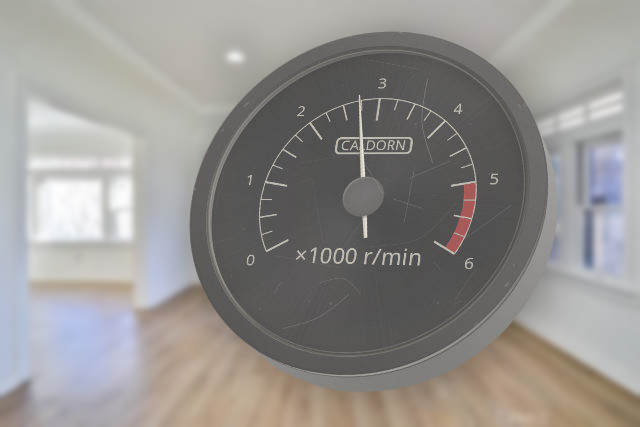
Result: 2750 rpm
